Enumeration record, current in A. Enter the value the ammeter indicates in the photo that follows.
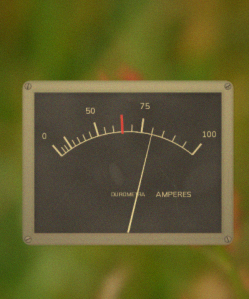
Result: 80 A
